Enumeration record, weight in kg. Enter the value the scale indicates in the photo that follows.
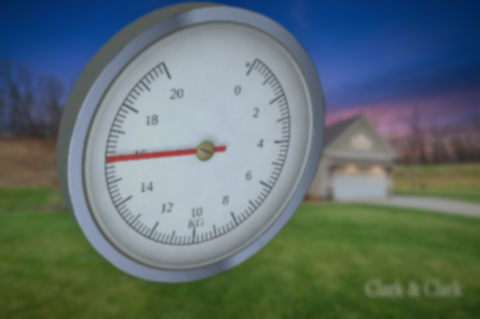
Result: 16 kg
